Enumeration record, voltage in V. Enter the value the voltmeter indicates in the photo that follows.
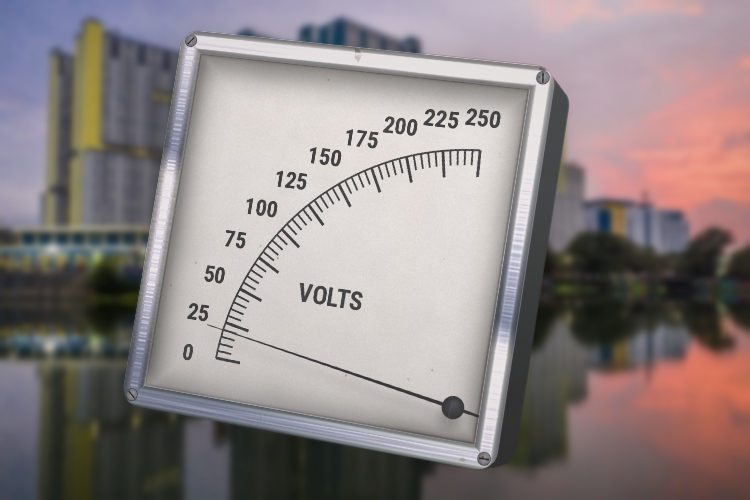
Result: 20 V
